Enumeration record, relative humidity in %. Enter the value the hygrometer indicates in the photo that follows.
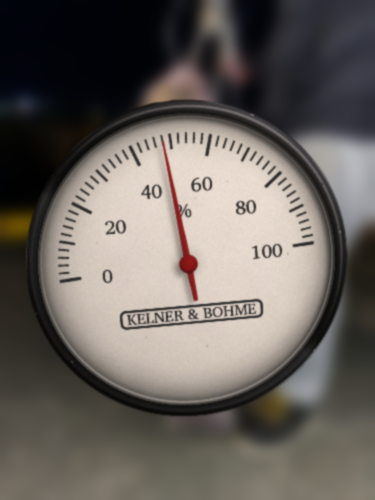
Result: 48 %
